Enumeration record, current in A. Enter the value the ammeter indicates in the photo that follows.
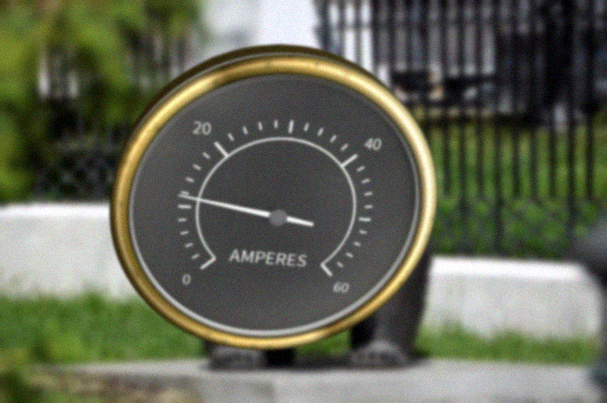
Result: 12 A
